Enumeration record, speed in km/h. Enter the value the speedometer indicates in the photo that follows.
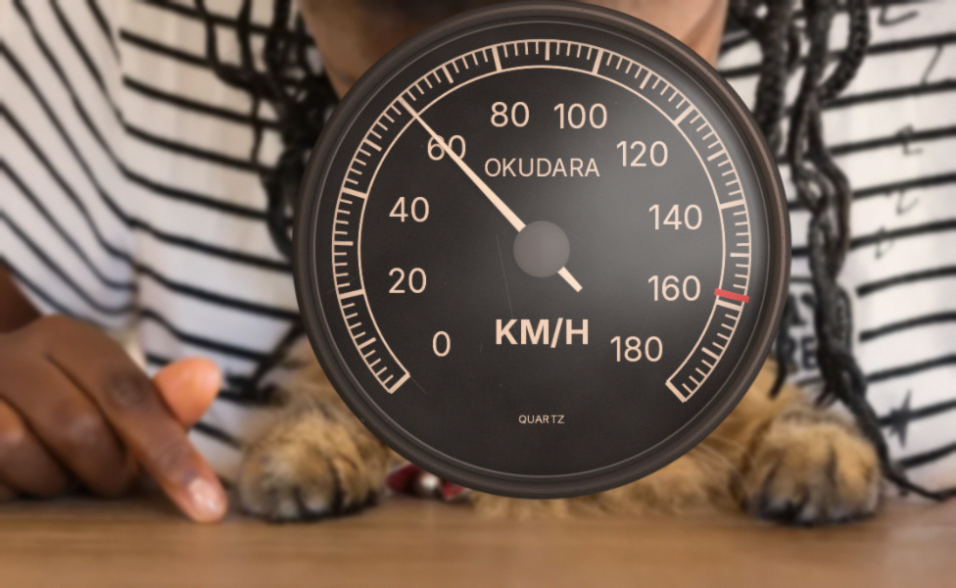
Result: 60 km/h
